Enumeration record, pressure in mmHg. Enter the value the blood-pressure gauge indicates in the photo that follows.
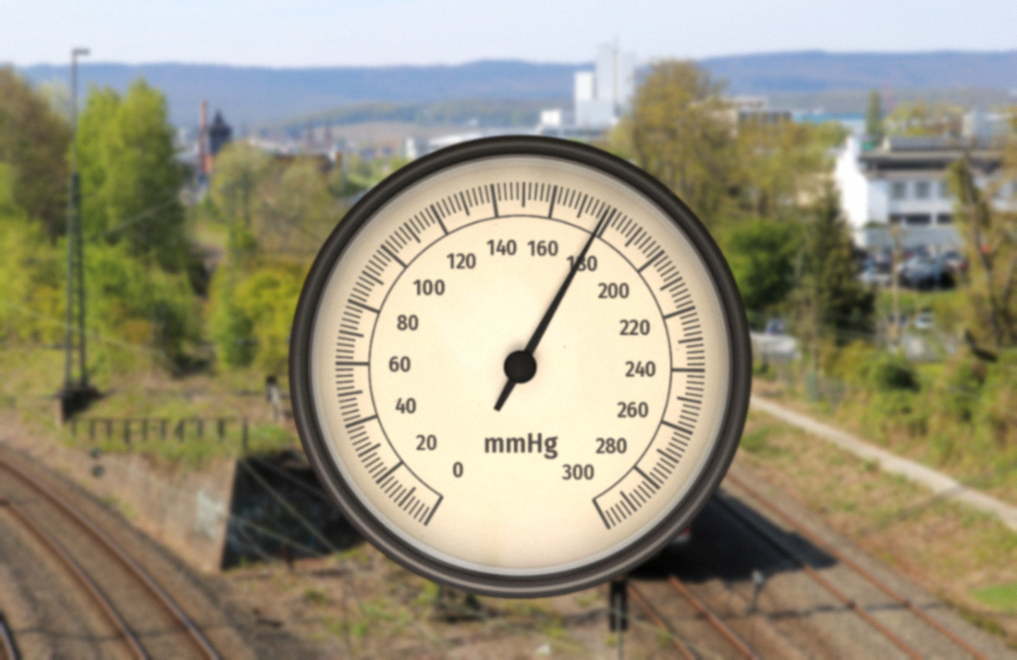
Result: 178 mmHg
